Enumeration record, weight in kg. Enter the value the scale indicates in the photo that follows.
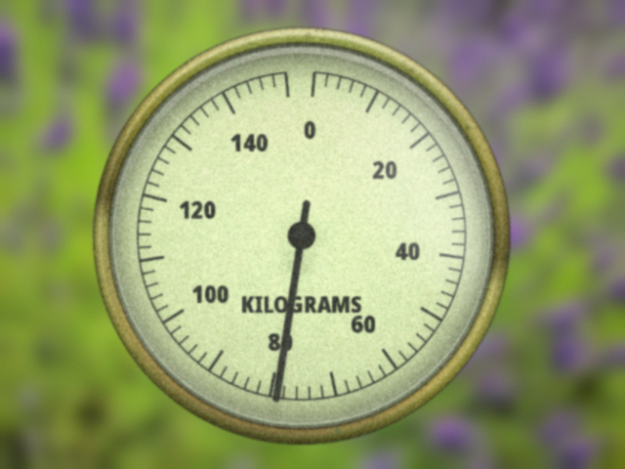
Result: 79 kg
